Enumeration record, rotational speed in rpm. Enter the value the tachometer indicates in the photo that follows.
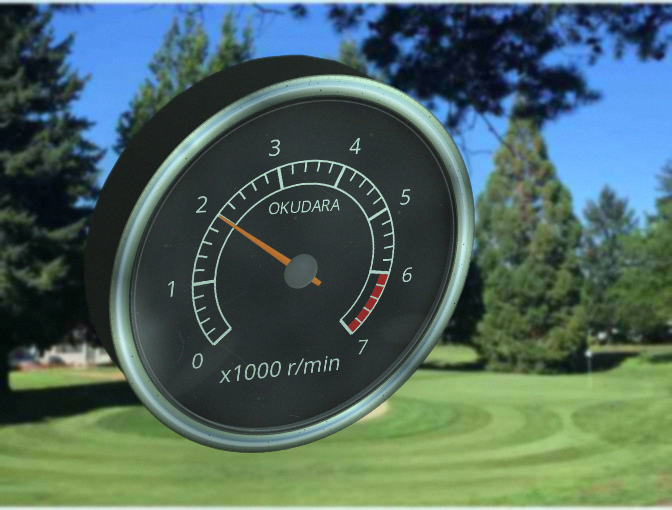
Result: 2000 rpm
